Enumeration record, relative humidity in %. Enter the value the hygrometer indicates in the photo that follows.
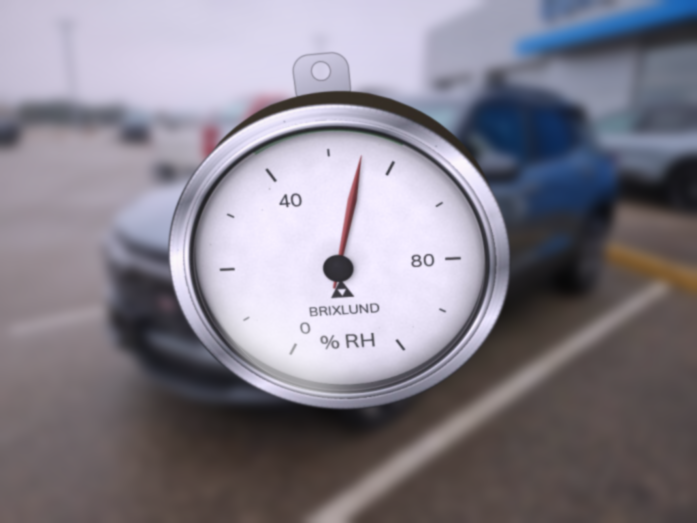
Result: 55 %
